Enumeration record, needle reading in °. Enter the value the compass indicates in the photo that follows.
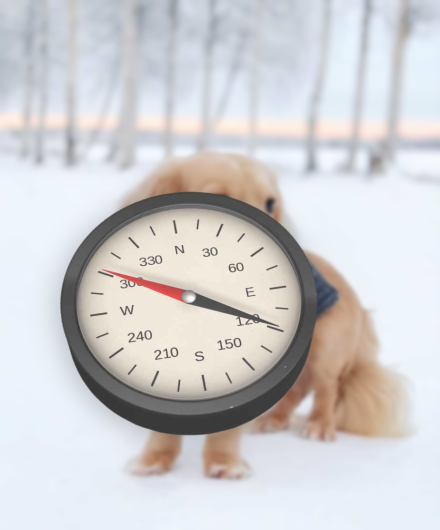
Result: 300 °
